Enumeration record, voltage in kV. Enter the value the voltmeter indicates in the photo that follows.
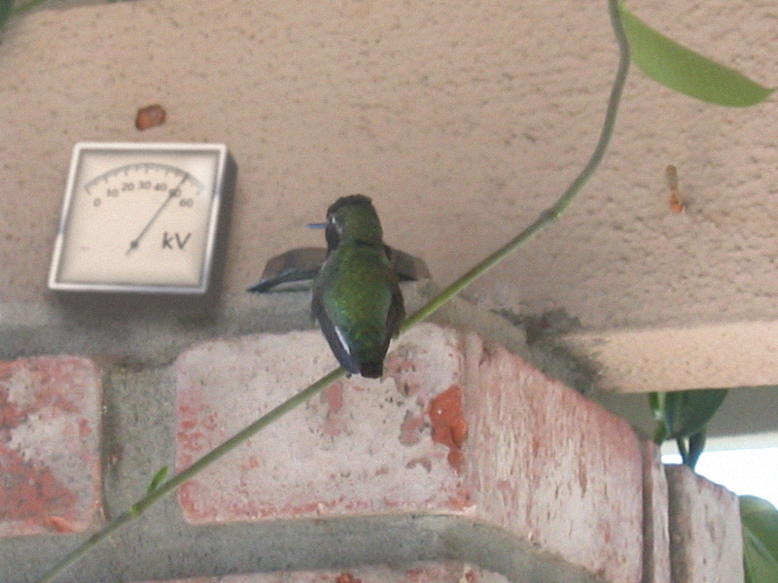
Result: 50 kV
